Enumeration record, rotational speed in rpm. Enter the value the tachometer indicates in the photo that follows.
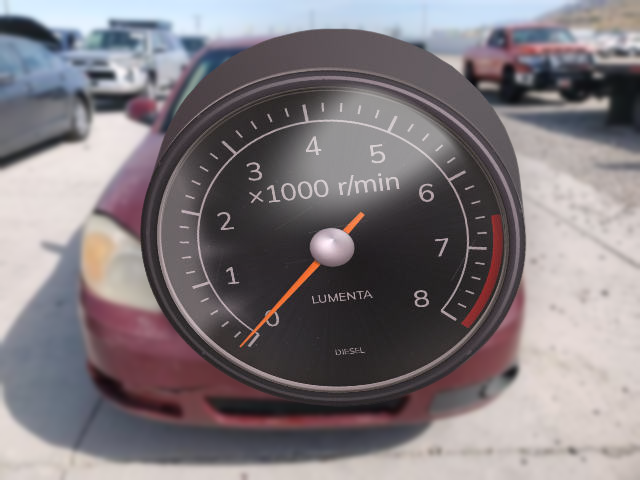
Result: 100 rpm
